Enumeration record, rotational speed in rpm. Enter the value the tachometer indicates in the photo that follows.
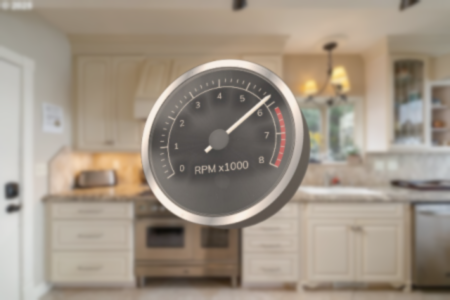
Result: 5800 rpm
